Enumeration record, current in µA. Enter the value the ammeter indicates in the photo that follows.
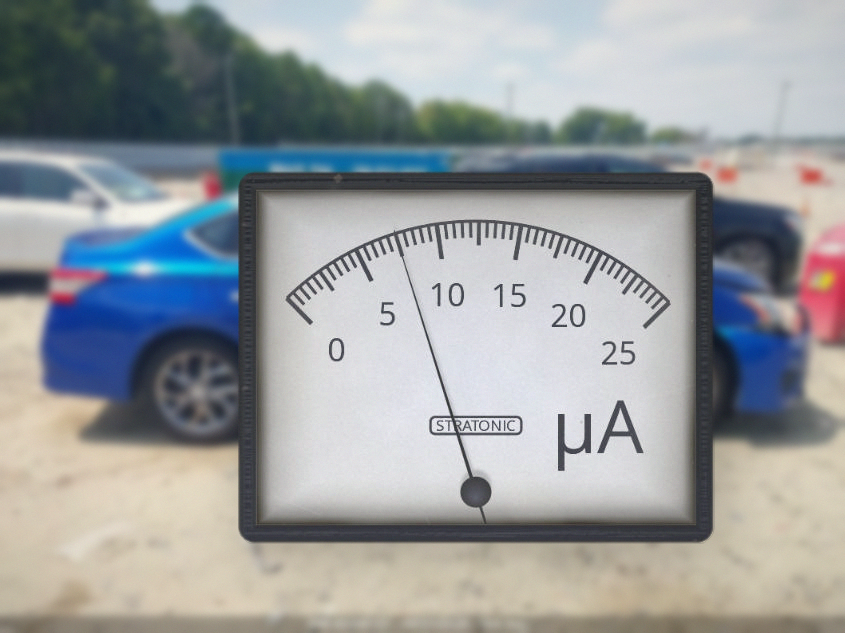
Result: 7.5 µA
